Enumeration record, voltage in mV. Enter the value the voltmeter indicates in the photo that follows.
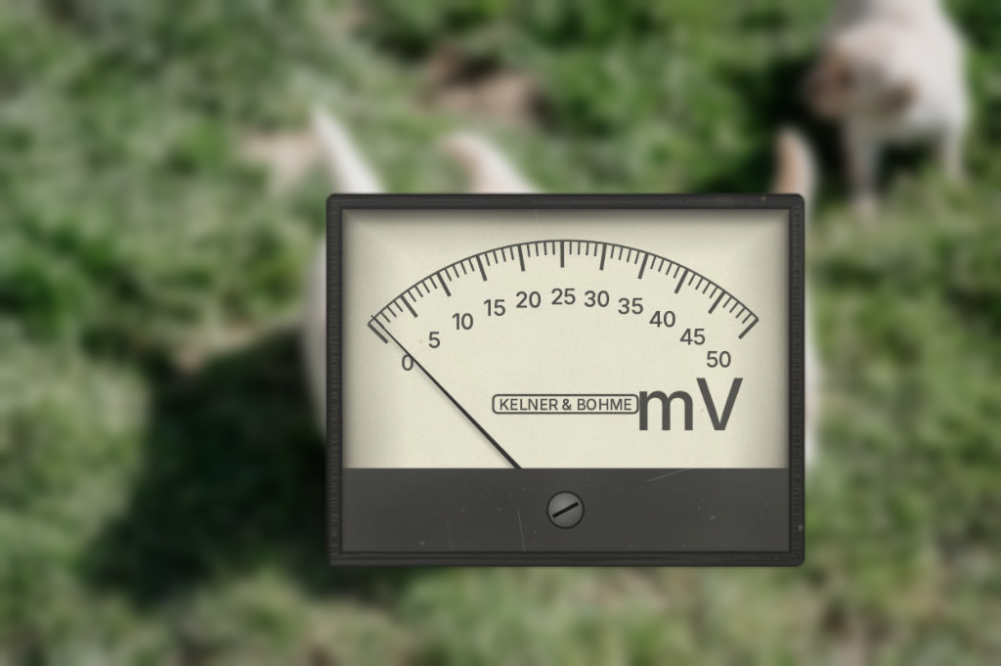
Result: 1 mV
